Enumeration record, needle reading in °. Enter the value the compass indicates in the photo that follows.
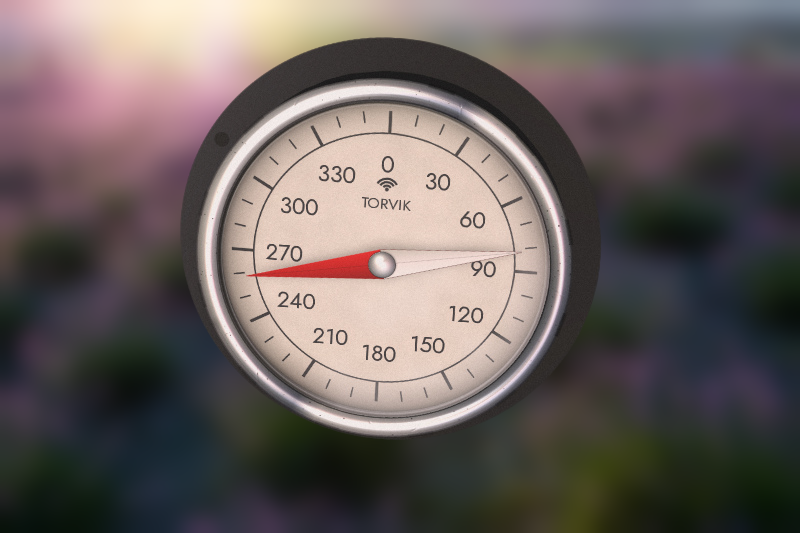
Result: 260 °
